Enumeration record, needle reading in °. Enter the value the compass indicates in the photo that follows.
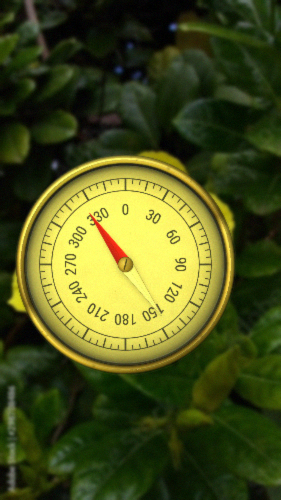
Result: 325 °
